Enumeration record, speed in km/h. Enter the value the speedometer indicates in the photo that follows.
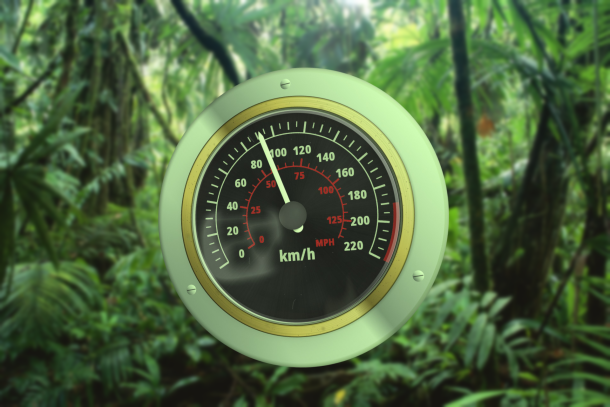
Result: 92.5 km/h
